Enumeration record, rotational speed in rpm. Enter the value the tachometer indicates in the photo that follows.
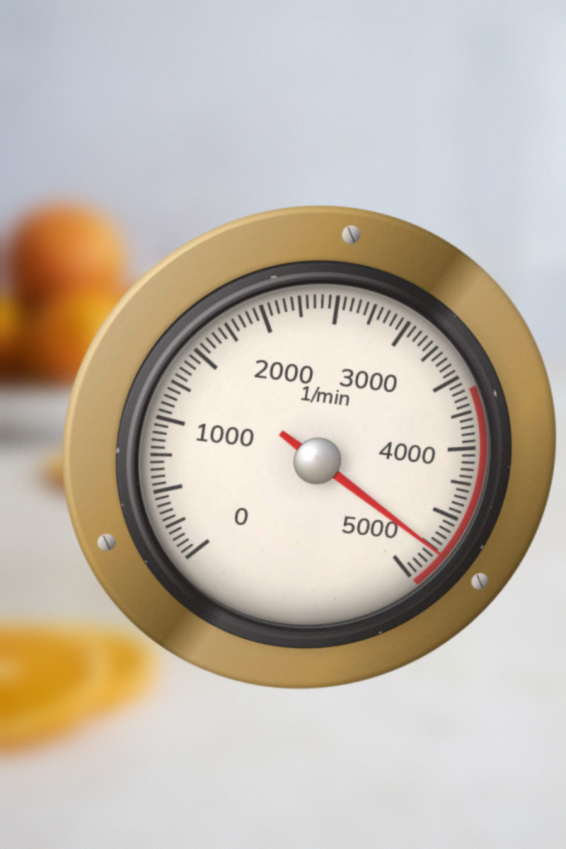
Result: 4750 rpm
